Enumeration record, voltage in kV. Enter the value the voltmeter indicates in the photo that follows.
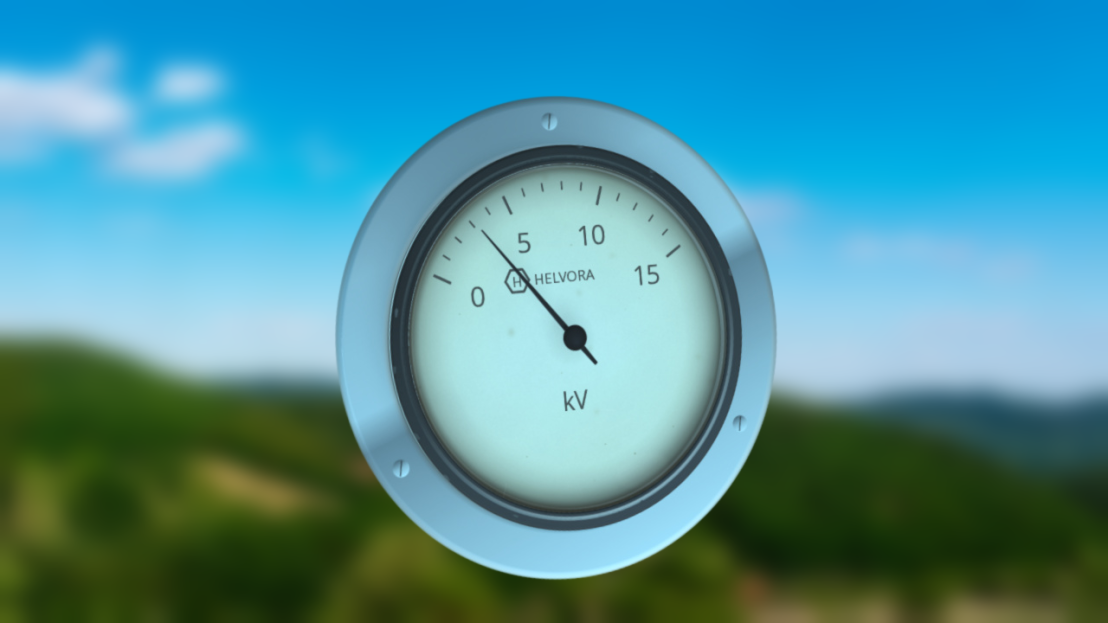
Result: 3 kV
